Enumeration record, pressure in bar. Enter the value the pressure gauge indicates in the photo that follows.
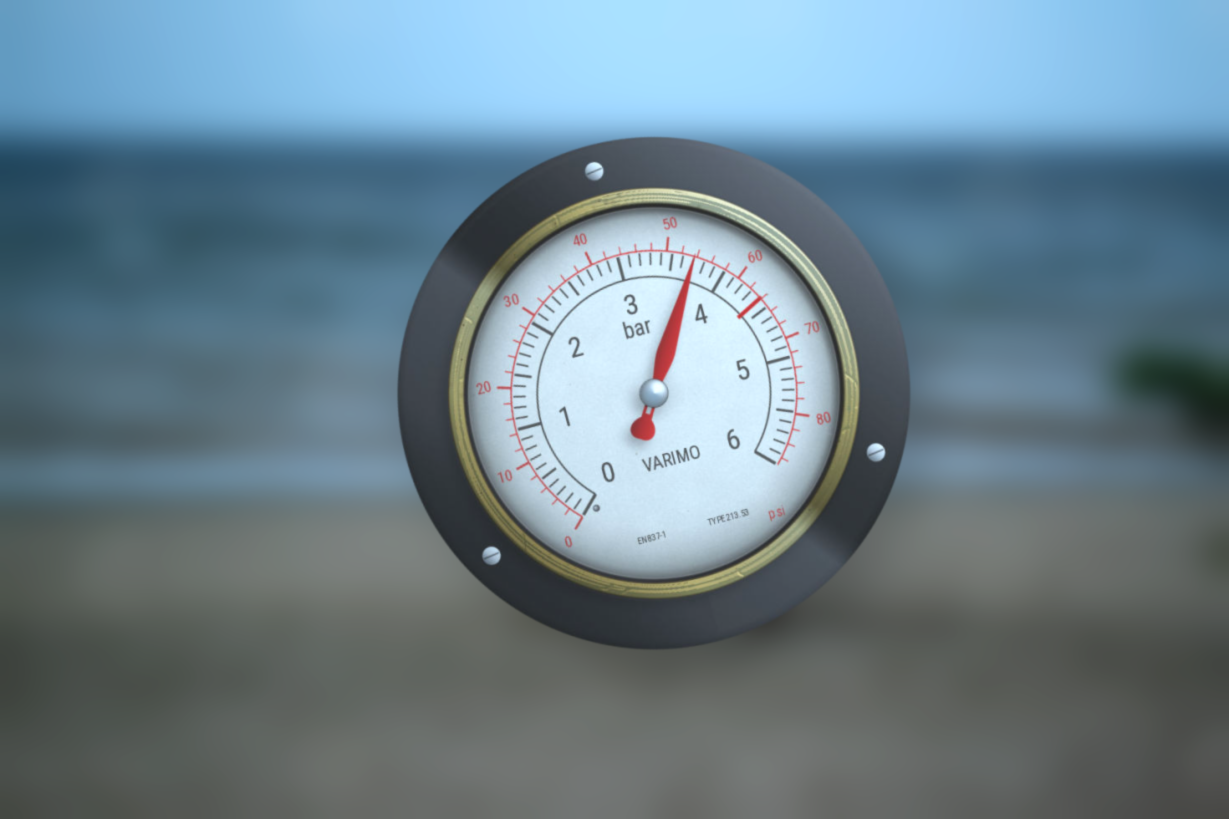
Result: 3.7 bar
